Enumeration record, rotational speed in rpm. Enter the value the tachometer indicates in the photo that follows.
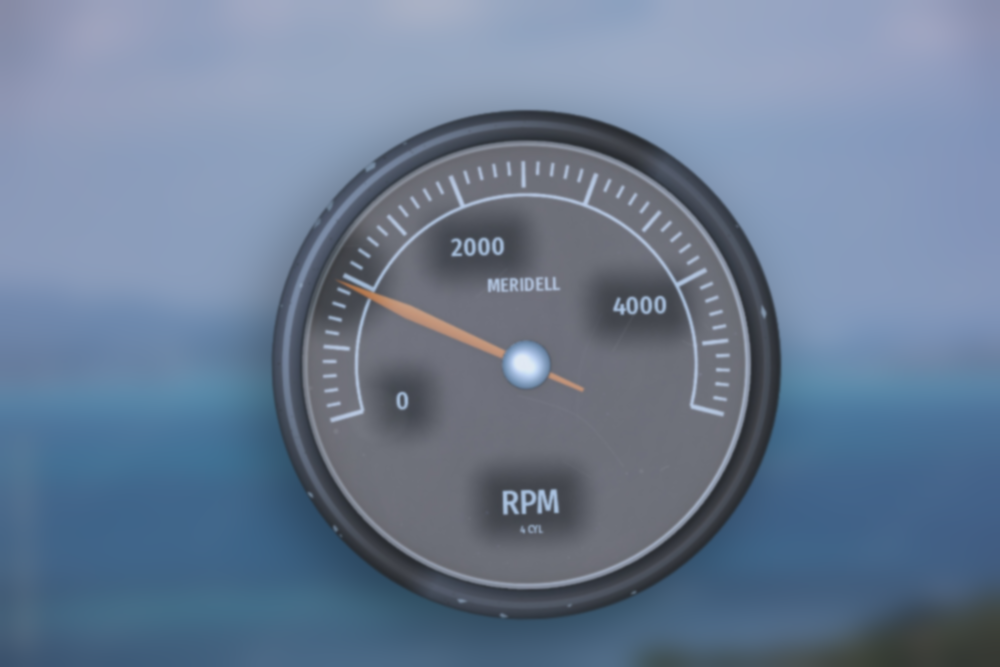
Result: 950 rpm
